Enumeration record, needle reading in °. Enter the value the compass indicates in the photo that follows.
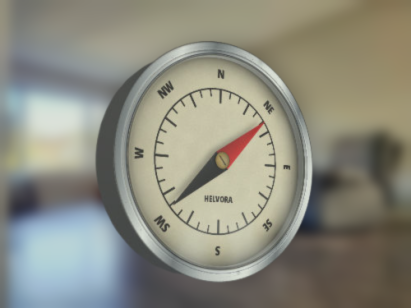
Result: 50 °
